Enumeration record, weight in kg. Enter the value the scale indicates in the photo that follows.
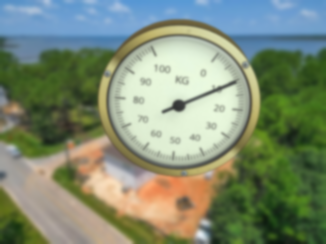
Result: 10 kg
